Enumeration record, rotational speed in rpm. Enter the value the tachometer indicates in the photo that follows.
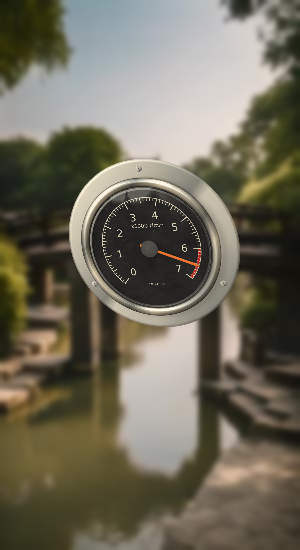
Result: 6500 rpm
